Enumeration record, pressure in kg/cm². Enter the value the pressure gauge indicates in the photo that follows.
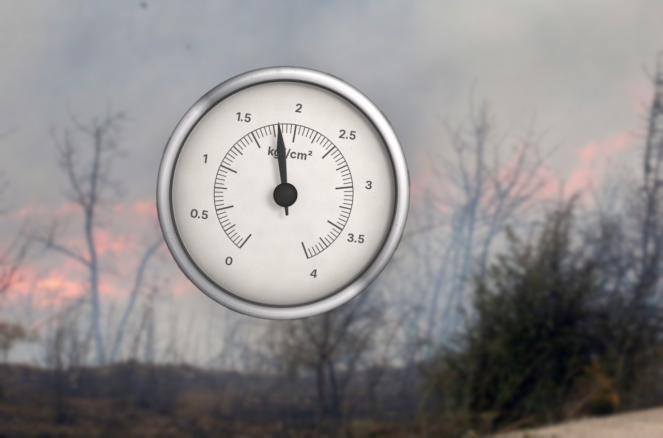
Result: 1.8 kg/cm²
